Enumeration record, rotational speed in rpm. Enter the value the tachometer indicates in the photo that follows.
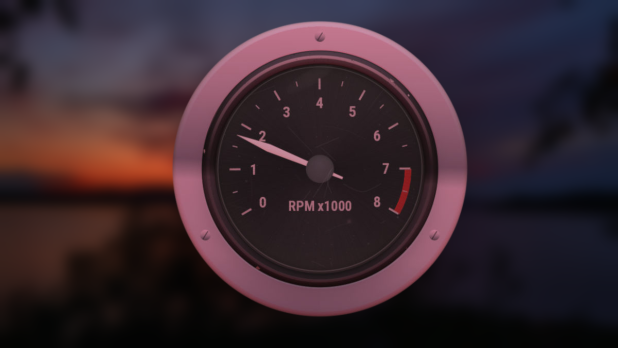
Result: 1750 rpm
